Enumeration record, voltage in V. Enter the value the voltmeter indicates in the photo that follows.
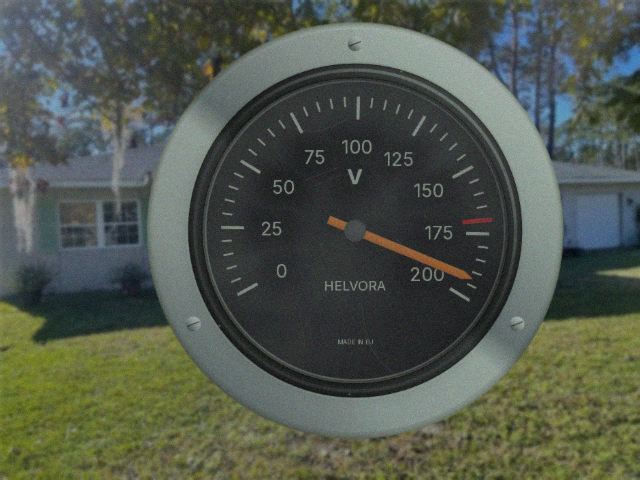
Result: 192.5 V
